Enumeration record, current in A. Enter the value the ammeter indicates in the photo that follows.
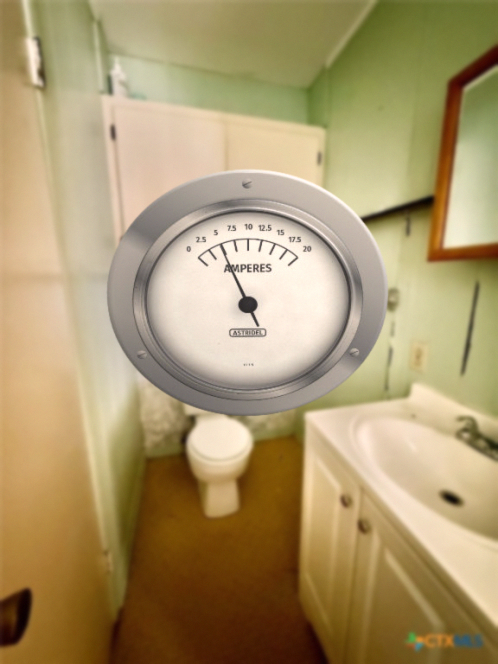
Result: 5 A
